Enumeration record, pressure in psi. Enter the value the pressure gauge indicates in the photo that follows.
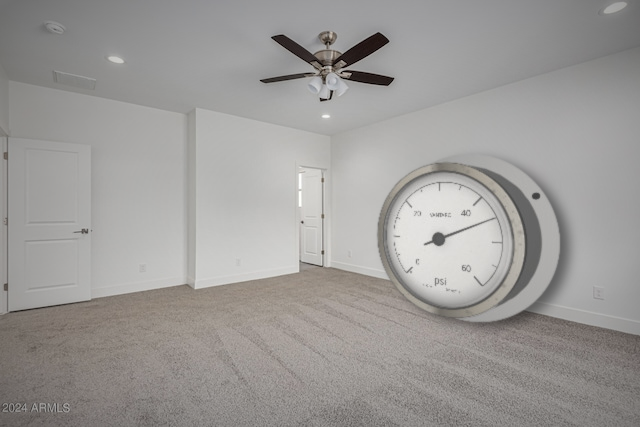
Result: 45 psi
